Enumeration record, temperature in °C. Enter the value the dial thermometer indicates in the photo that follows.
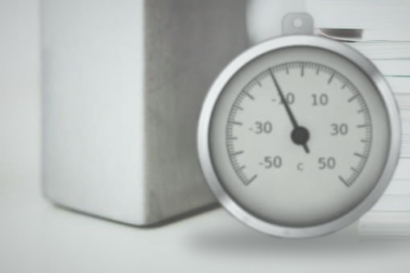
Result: -10 °C
